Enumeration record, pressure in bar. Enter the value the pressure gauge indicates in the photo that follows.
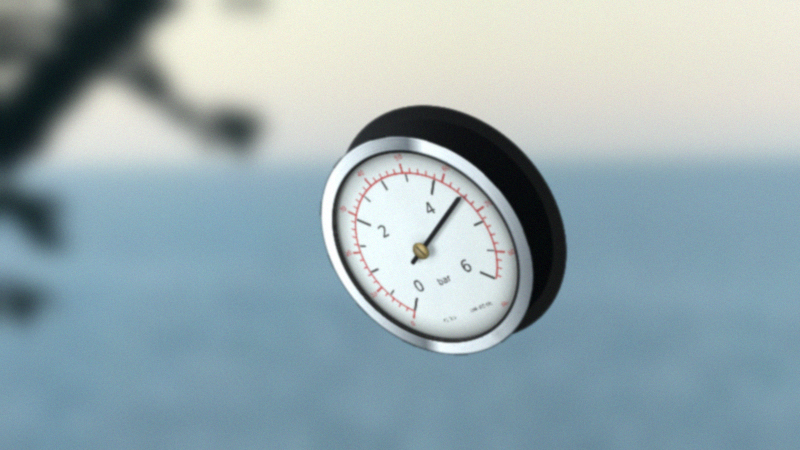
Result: 4.5 bar
